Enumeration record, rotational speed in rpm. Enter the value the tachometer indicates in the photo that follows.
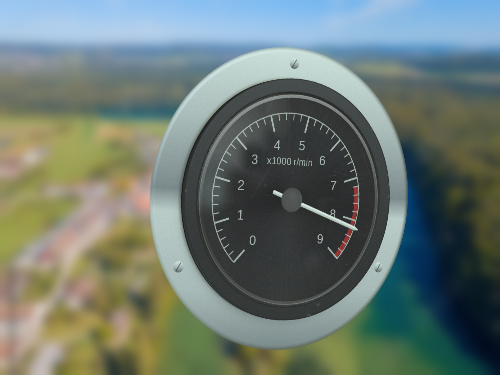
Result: 8200 rpm
